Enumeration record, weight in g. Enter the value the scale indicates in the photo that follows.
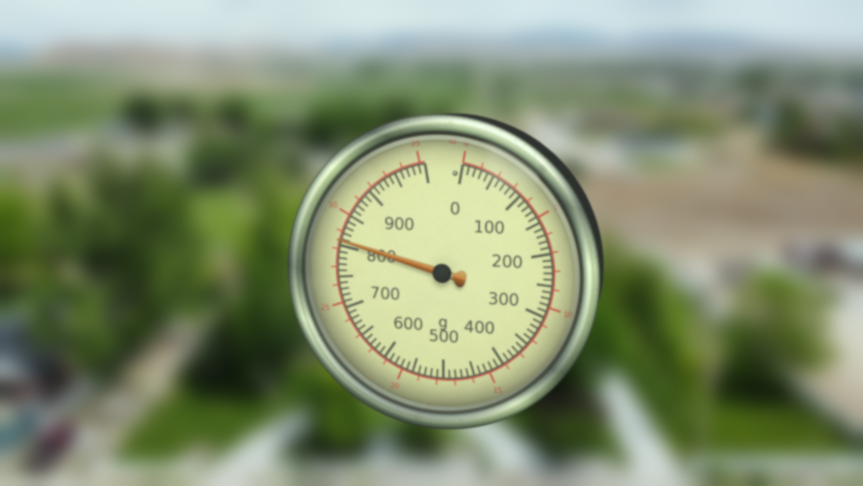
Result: 810 g
